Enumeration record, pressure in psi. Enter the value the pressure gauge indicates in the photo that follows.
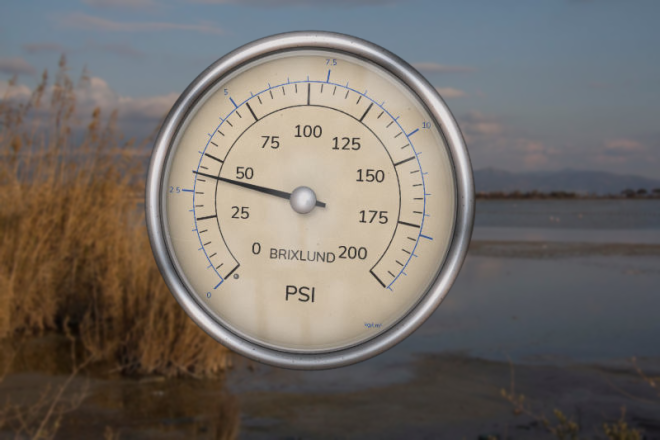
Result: 42.5 psi
